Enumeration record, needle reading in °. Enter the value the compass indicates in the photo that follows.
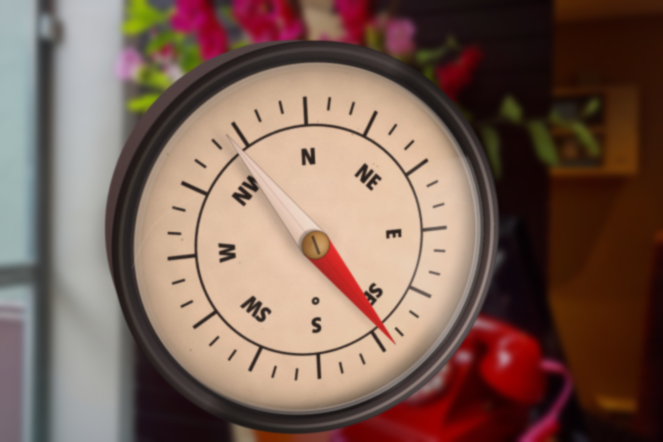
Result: 145 °
